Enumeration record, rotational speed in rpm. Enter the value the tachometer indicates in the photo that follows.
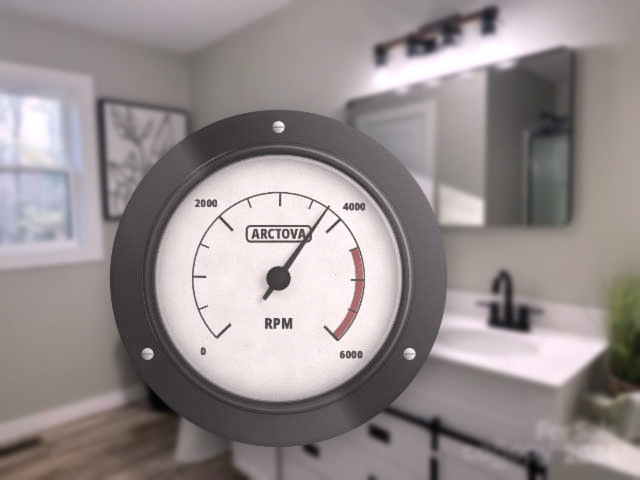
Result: 3750 rpm
